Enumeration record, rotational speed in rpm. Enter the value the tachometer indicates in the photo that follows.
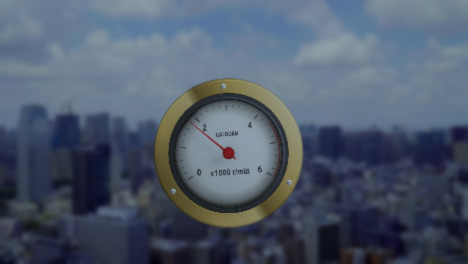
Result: 1800 rpm
